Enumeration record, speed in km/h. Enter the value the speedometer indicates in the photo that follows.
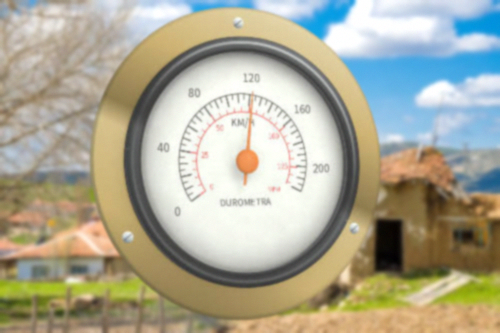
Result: 120 km/h
